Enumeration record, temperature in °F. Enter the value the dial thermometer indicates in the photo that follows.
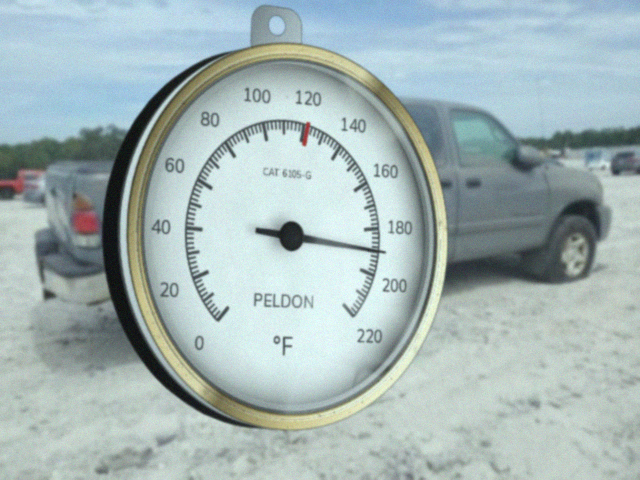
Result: 190 °F
